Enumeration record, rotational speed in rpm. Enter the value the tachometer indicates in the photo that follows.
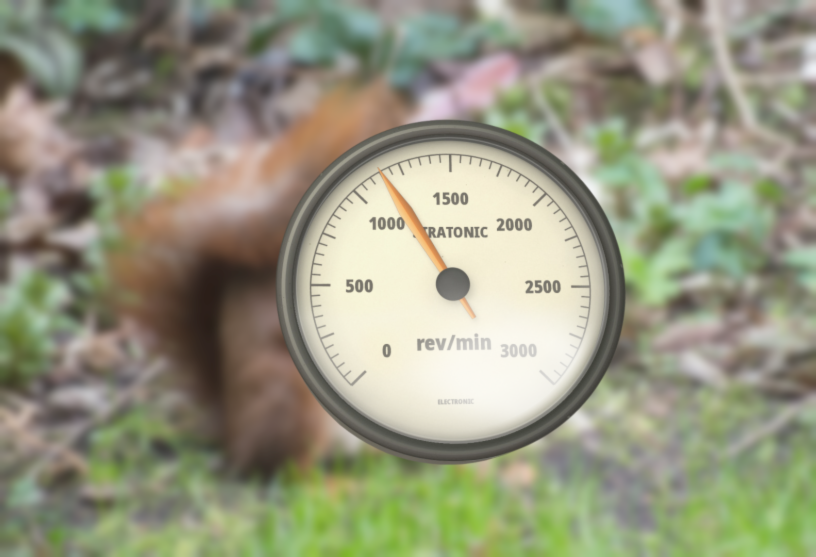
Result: 1150 rpm
